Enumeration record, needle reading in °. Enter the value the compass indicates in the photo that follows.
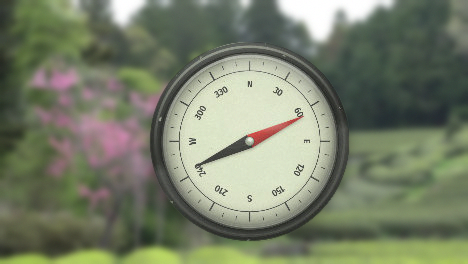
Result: 65 °
